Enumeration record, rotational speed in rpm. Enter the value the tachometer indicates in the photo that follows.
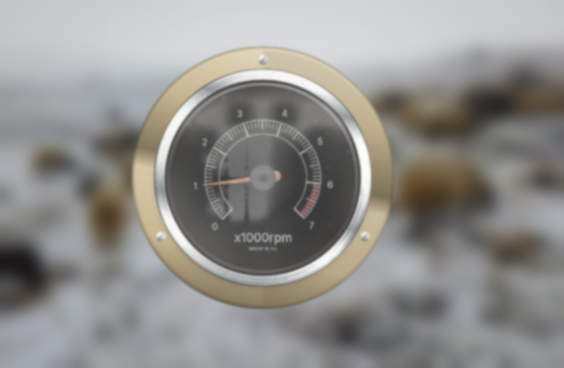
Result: 1000 rpm
